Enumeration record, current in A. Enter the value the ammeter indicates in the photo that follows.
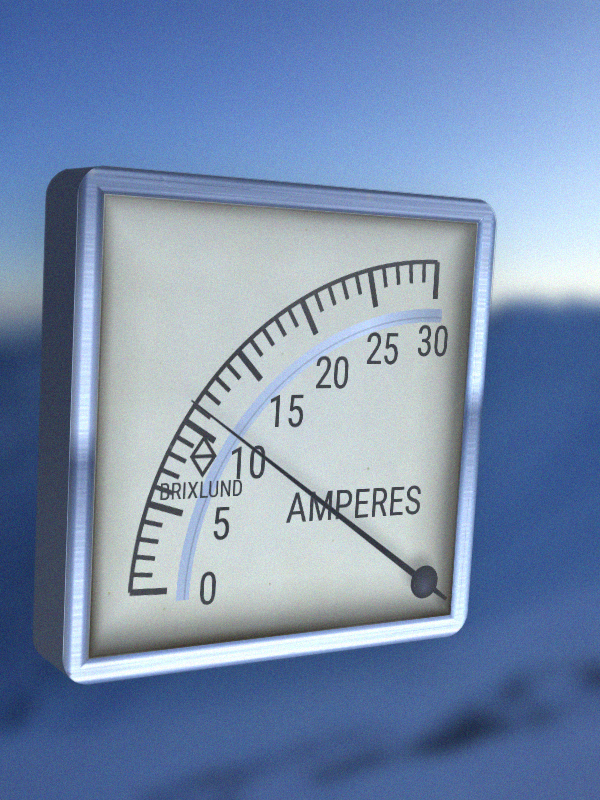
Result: 11 A
